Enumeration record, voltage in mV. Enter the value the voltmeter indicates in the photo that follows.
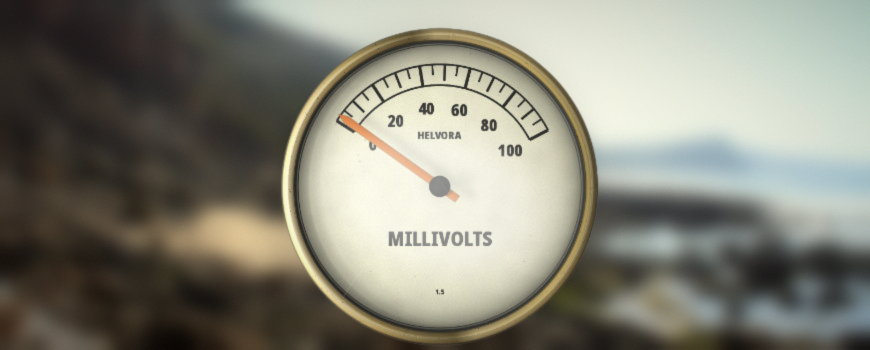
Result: 2.5 mV
